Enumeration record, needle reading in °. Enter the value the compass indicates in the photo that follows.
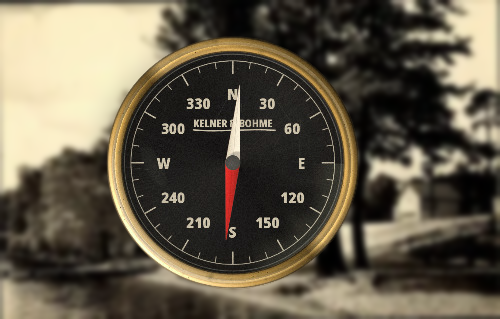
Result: 185 °
